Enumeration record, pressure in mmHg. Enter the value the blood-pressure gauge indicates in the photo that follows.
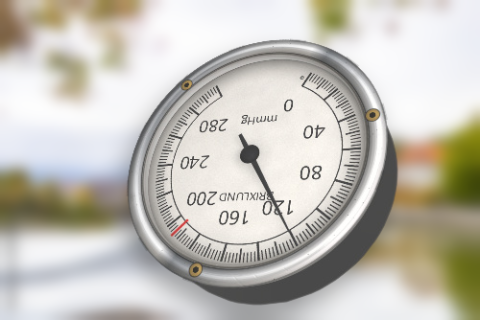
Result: 120 mmHg
